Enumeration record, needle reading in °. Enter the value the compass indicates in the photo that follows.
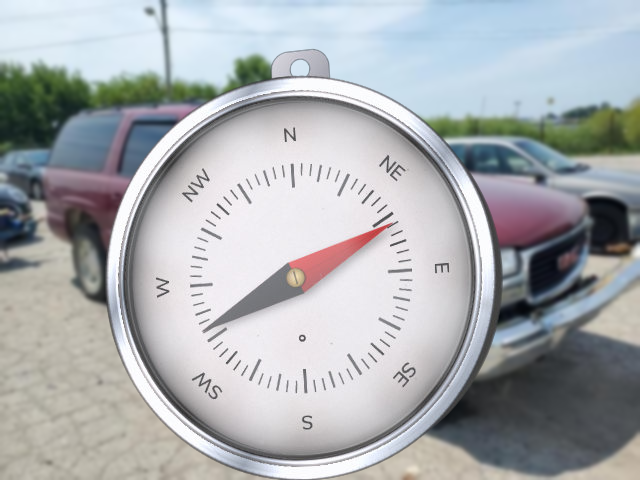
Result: 65 °
